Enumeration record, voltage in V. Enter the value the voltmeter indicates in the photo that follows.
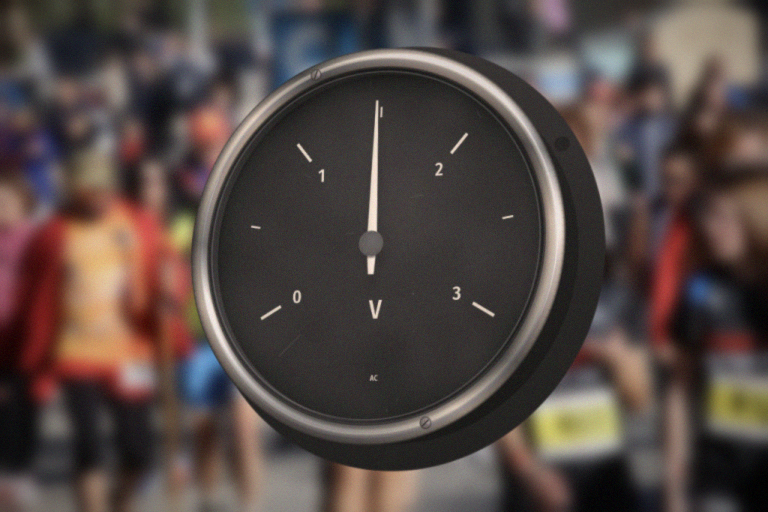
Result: 1.5 V
